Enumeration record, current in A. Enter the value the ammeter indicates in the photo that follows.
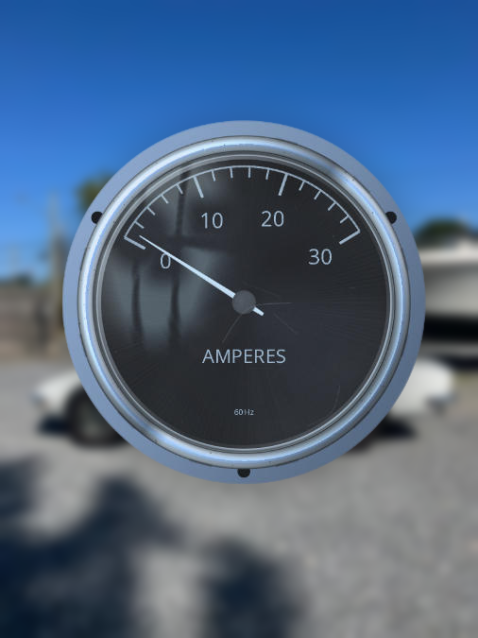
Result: 1 A
